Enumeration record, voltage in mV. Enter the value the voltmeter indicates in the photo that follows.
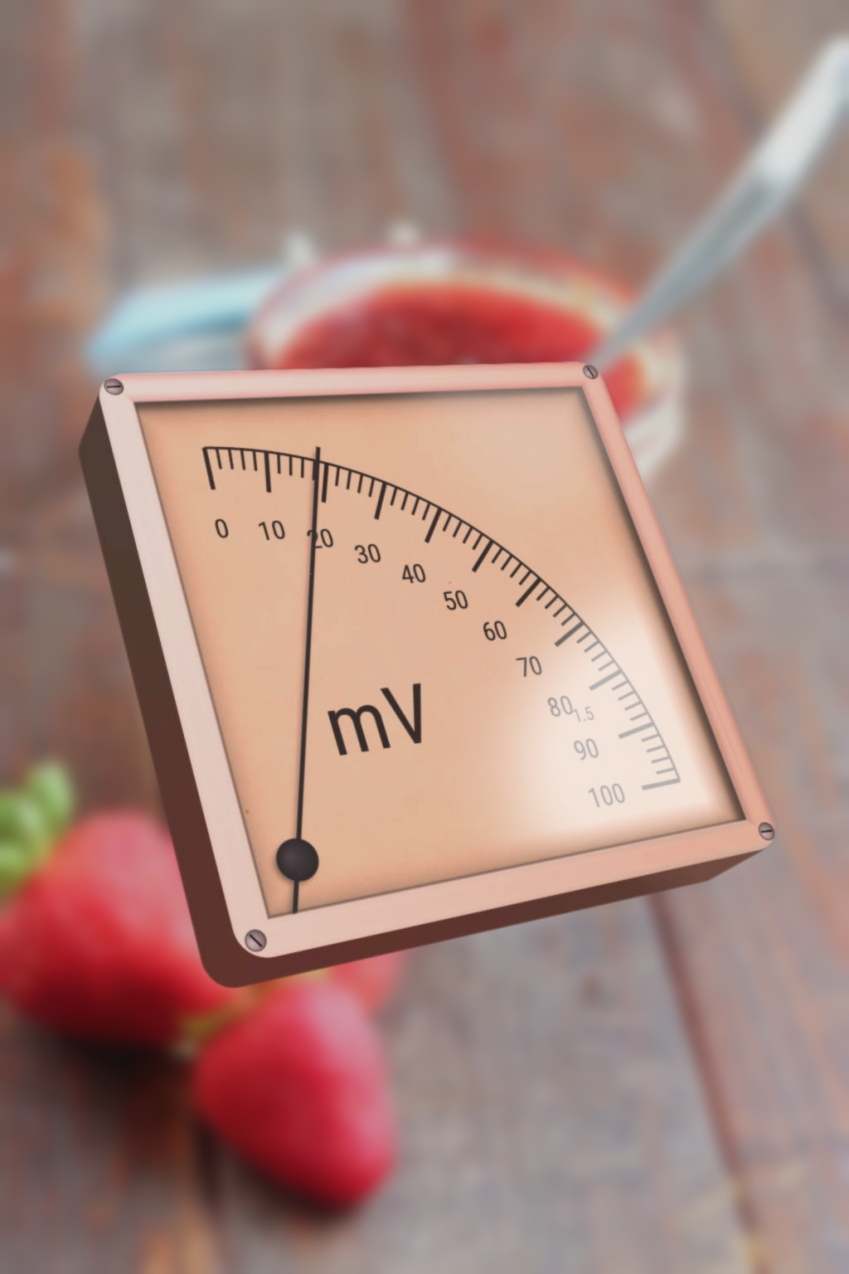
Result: 18 mV
